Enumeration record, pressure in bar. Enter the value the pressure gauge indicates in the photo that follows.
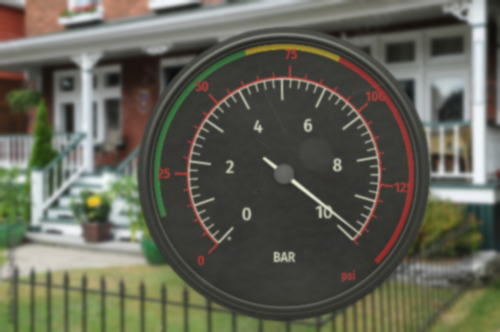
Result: 9.8 bar
